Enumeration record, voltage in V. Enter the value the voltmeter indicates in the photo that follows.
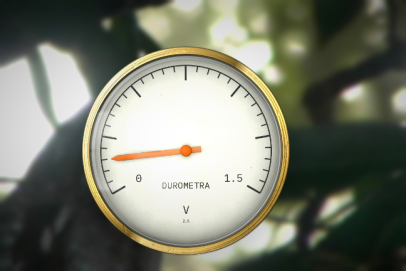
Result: 0.15 V
